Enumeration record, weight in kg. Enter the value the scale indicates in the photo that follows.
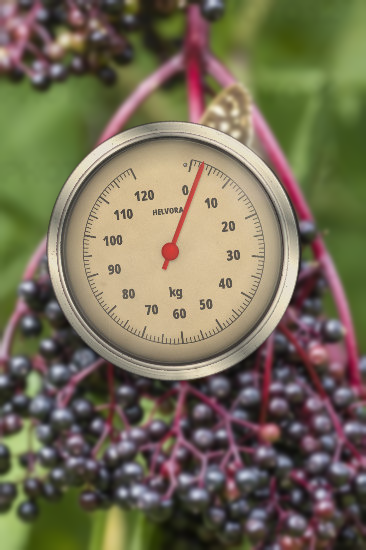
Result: 3 kg
